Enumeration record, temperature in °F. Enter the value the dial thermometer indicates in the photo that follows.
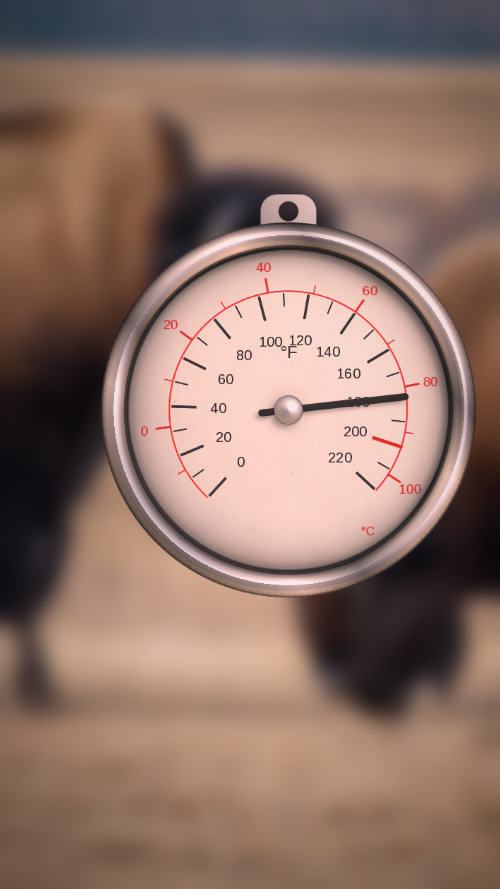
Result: 180 °F
